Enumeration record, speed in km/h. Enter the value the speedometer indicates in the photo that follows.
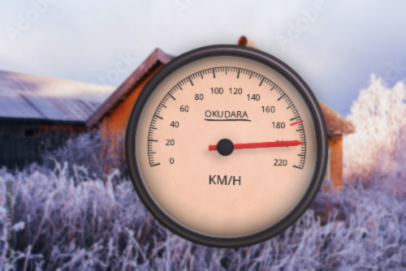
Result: 200 km/h
